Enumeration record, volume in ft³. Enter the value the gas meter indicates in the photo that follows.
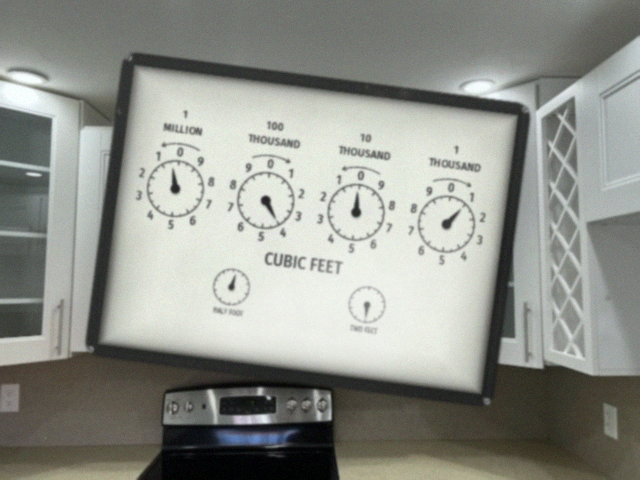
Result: 40100 ft³
